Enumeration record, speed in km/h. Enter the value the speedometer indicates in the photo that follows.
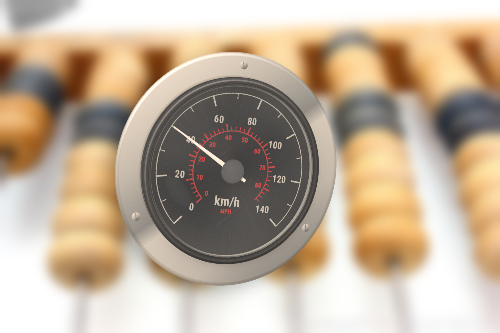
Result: 40 km/h
